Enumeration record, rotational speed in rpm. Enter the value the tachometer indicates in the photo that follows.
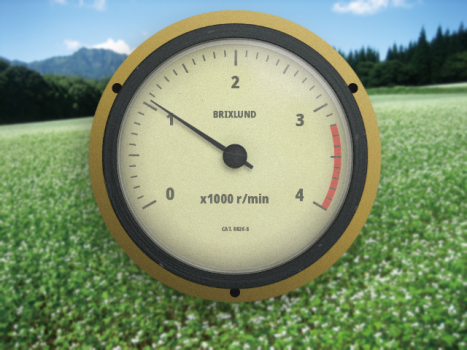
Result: 1050 rpm
